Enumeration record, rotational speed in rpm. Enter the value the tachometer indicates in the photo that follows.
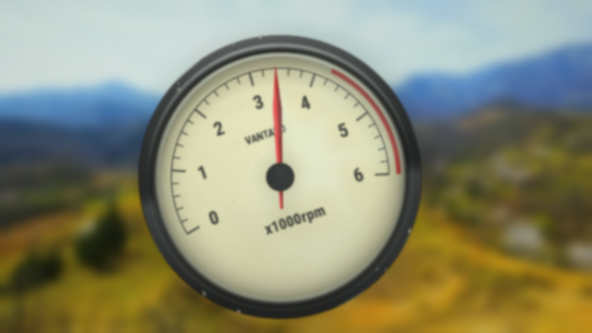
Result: 3400 rpm
